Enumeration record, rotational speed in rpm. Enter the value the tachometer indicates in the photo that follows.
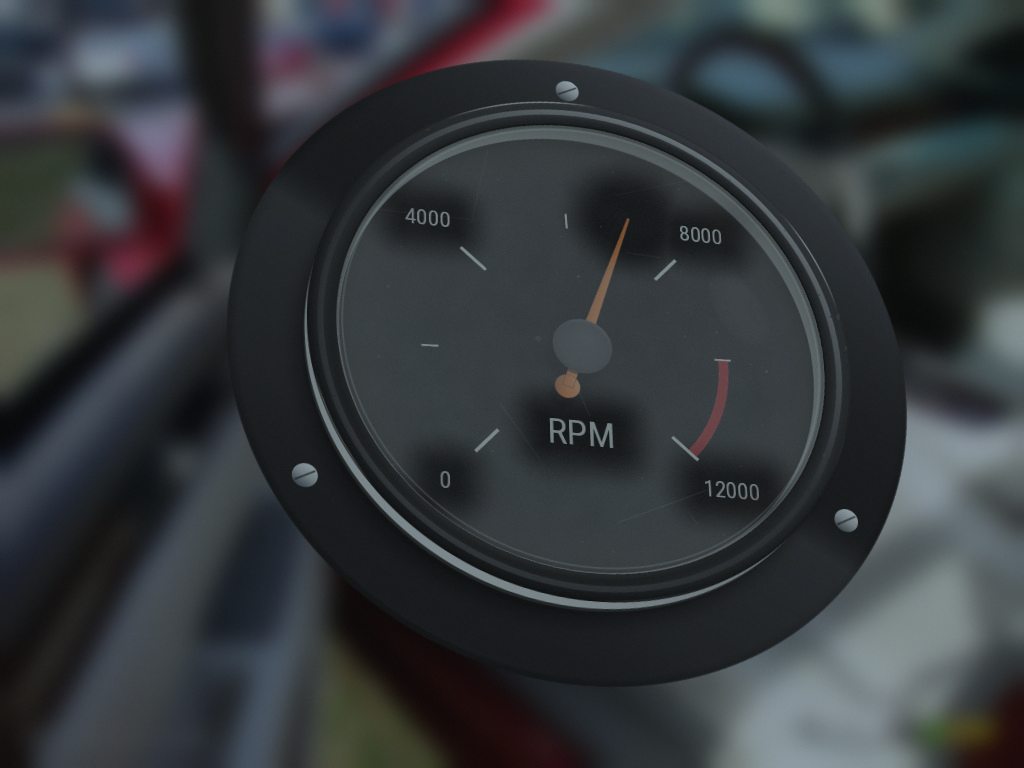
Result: 7000 rpm
